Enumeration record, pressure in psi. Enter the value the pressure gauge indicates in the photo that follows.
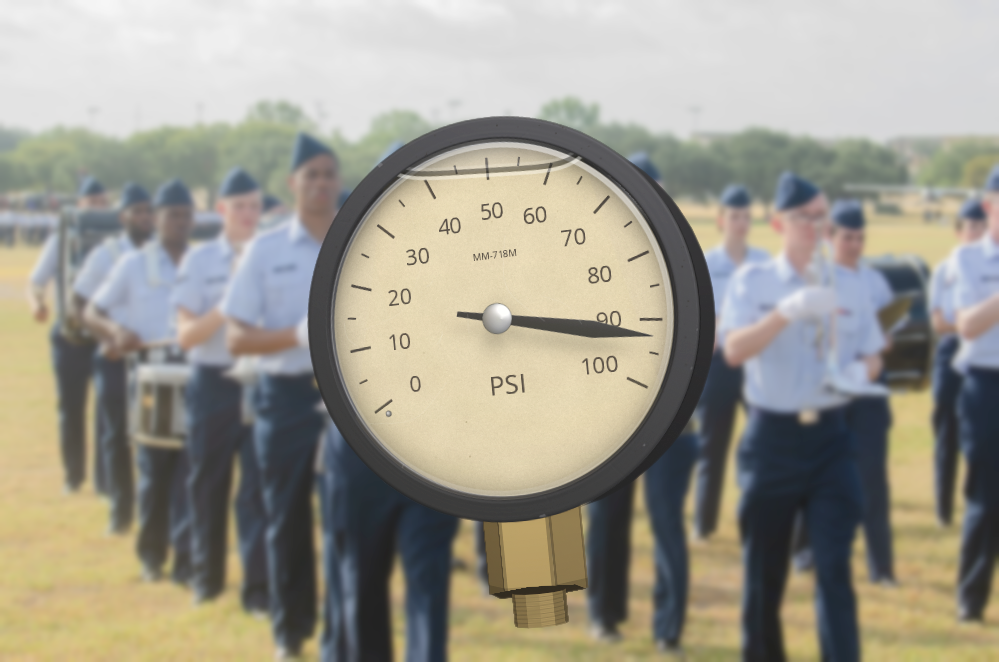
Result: 92.5 psi
